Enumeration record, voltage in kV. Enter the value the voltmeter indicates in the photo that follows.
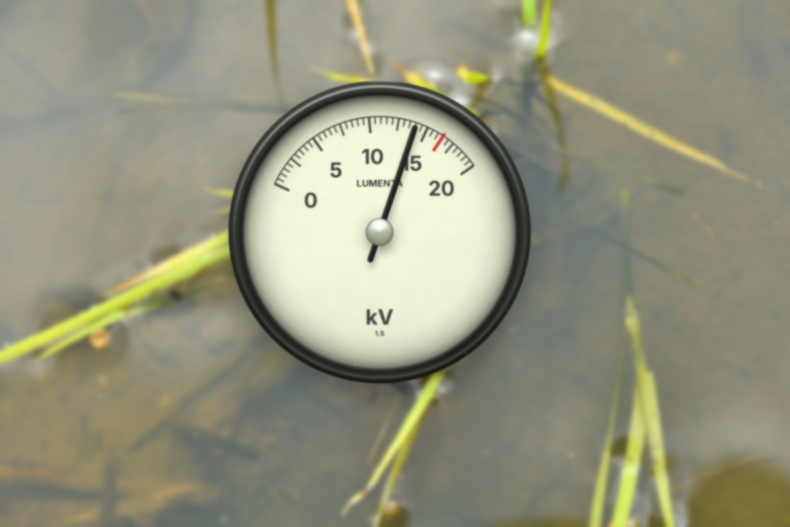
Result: 14 kV
